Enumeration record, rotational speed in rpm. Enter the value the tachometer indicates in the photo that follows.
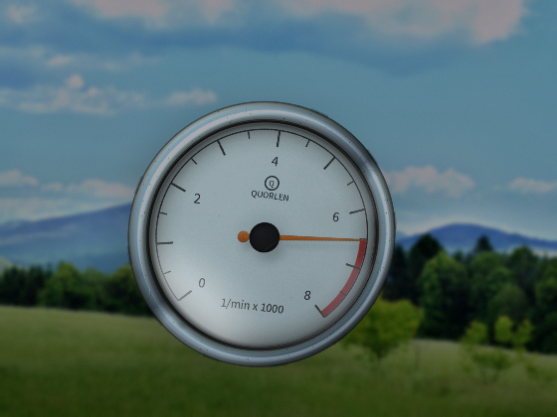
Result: 6500 rpm
